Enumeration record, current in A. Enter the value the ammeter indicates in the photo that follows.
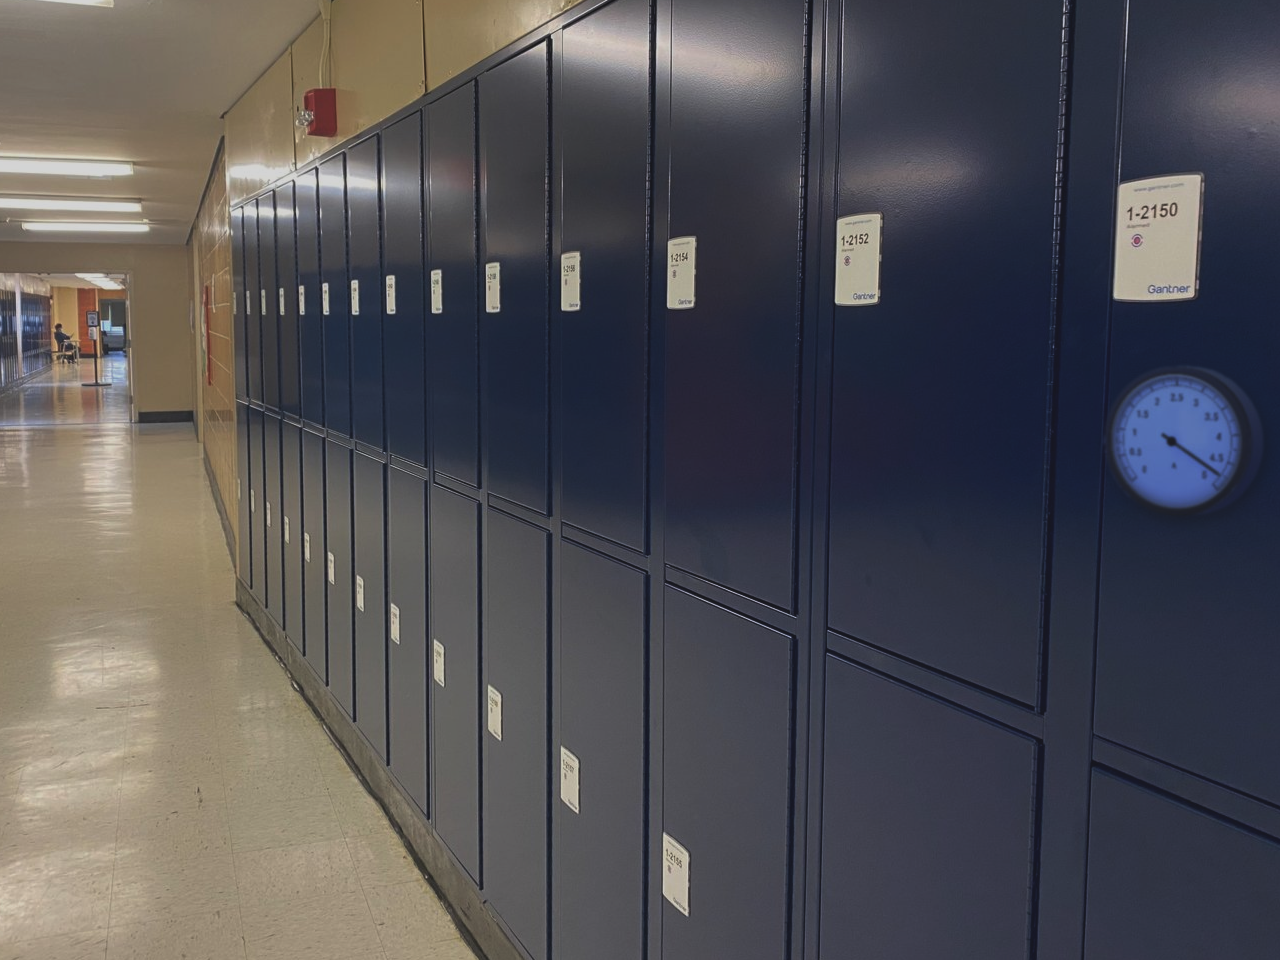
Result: 4.75 A
